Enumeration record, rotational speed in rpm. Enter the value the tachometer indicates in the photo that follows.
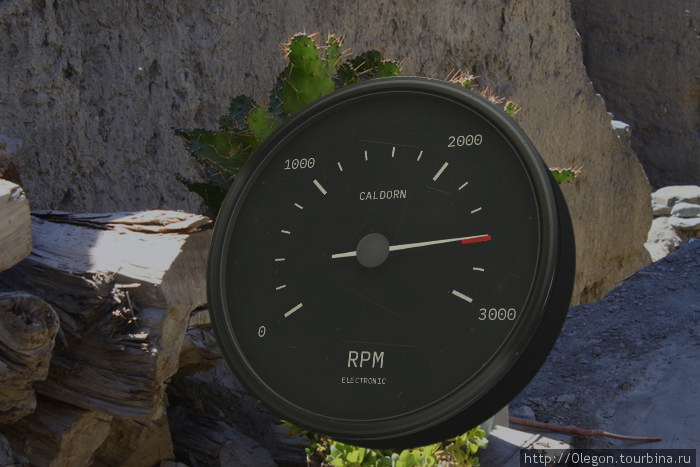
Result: 2600 rpm
